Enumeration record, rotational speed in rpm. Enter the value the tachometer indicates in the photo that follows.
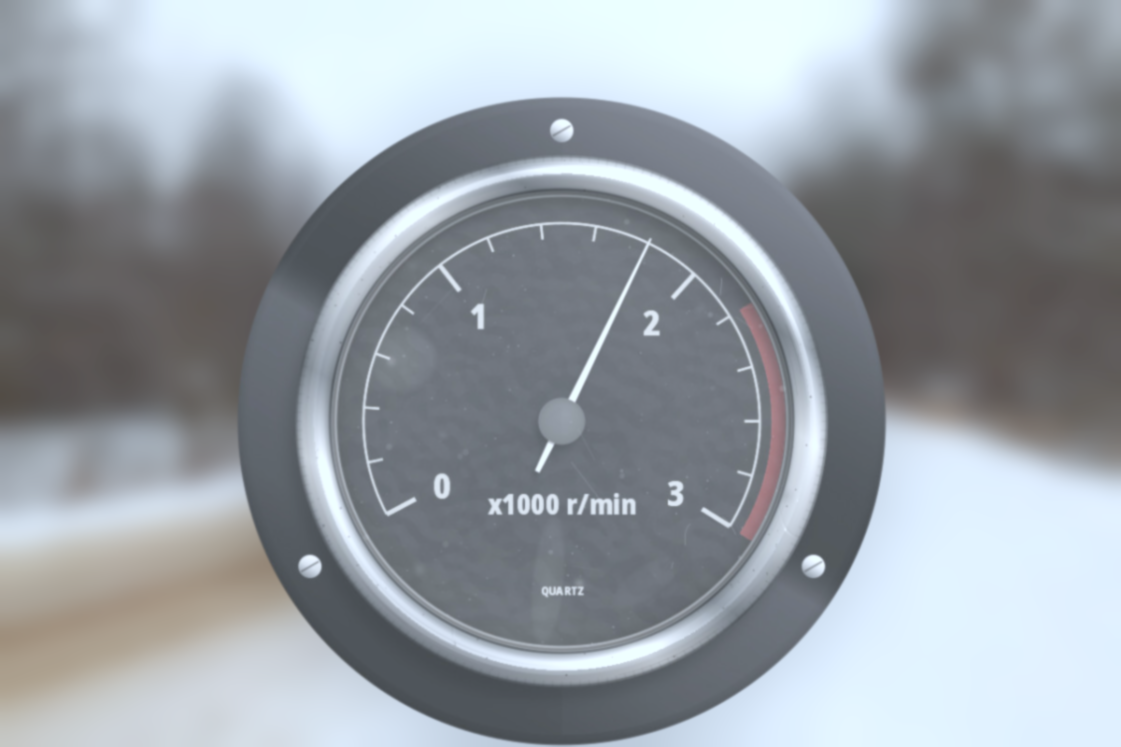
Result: 1800 rpm
